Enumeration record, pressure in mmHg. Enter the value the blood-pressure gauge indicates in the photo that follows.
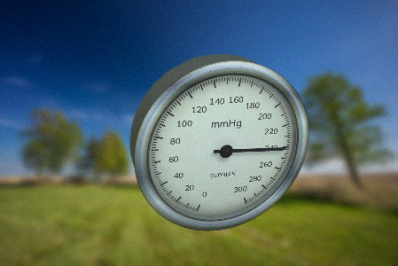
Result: 240 mmHg
